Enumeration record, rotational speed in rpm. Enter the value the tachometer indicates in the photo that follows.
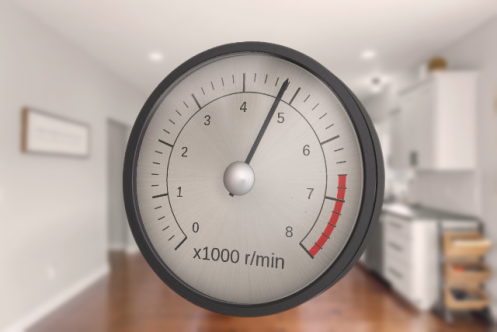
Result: 4800 rpm
